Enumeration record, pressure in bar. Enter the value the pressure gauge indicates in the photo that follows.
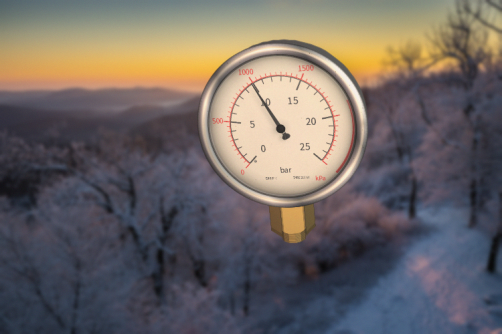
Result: 10 bar
